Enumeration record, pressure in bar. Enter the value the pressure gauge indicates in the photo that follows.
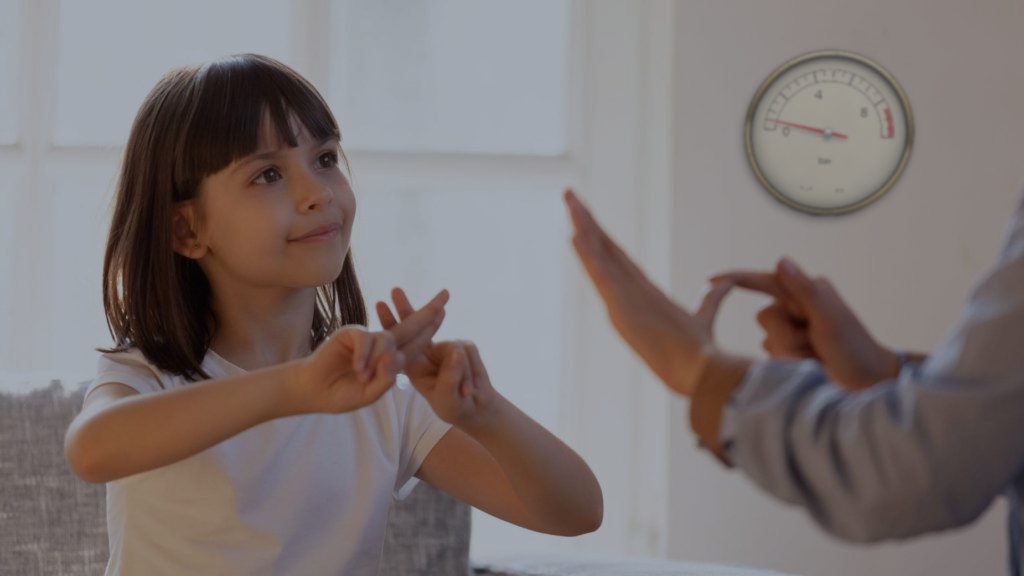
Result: 0.5 bar
